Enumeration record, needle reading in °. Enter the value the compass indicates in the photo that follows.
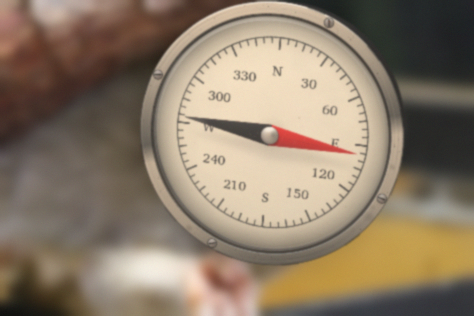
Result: 95 °
